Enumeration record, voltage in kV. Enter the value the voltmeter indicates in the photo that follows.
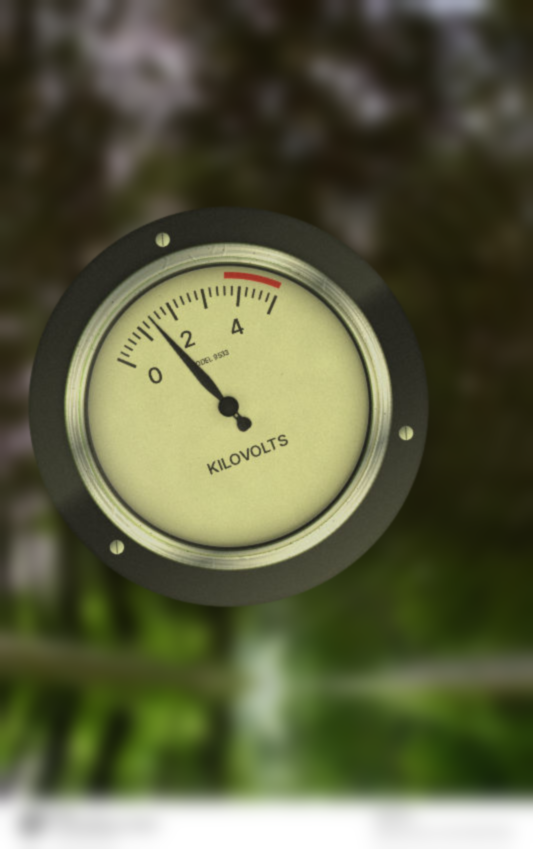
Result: 1.4 kV
